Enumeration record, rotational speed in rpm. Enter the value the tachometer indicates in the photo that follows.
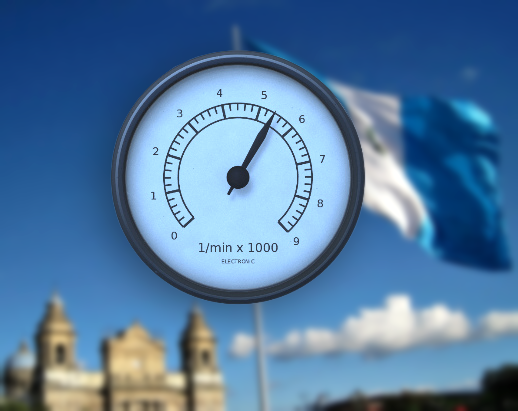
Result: 5400 rpm
